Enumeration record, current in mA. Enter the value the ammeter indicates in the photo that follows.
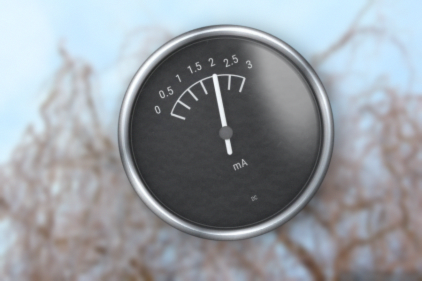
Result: 2 mA
